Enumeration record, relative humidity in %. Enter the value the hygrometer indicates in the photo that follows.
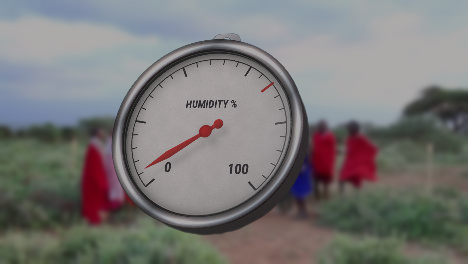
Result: 4 %
